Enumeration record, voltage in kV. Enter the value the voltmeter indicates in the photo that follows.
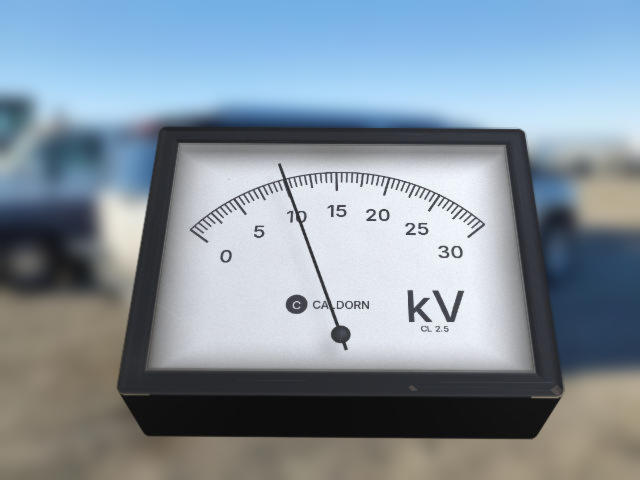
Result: 10 kV
